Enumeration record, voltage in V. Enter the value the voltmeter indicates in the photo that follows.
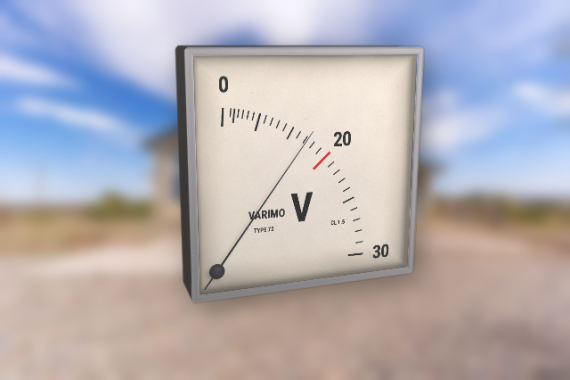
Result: 17 V
